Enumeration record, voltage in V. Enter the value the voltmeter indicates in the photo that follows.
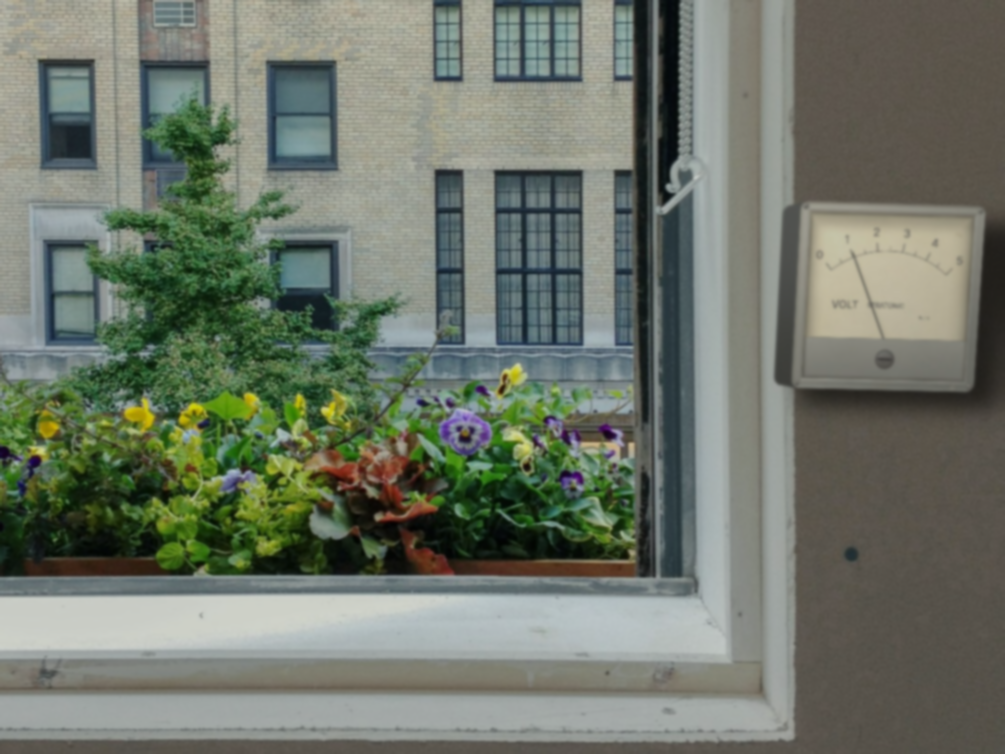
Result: 1 V
